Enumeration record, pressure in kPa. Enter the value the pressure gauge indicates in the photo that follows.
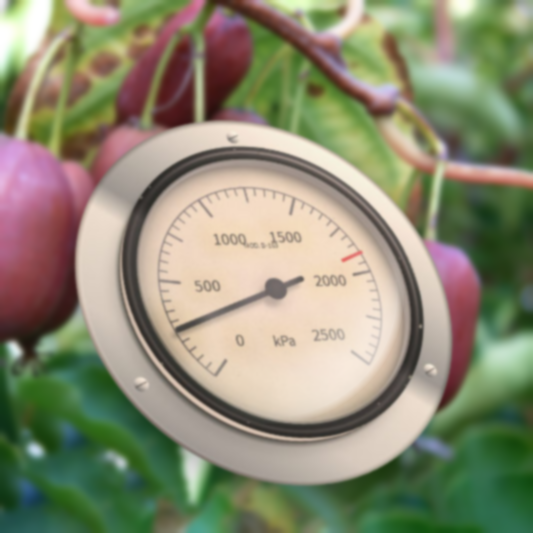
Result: 250 kPa
